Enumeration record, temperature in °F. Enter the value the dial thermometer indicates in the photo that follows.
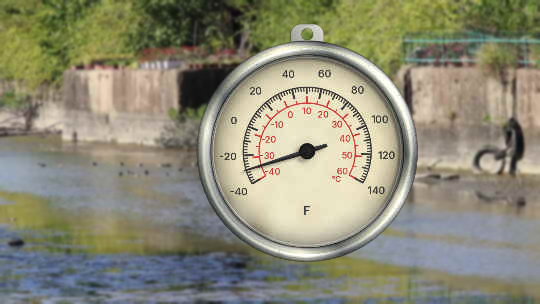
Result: -30 °F
